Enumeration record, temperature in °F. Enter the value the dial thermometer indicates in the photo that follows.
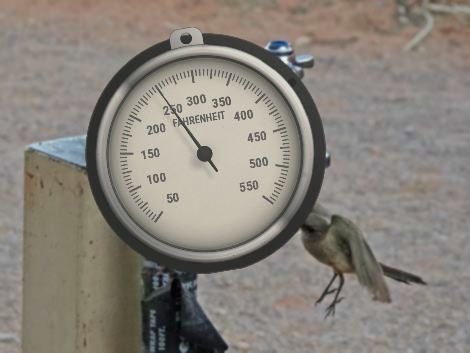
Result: 250 °F
